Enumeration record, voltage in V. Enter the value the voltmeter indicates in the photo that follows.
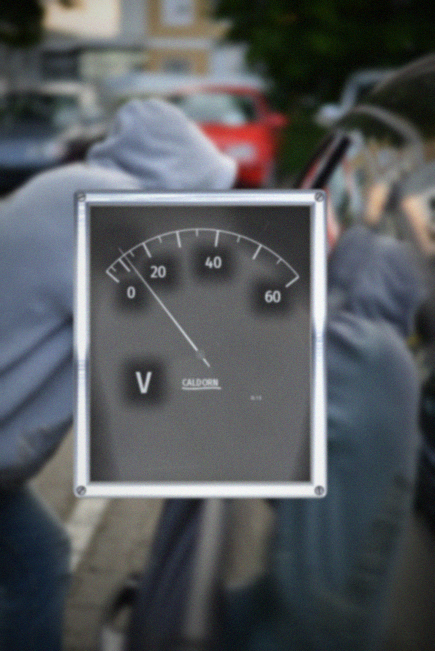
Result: 12.5 V
